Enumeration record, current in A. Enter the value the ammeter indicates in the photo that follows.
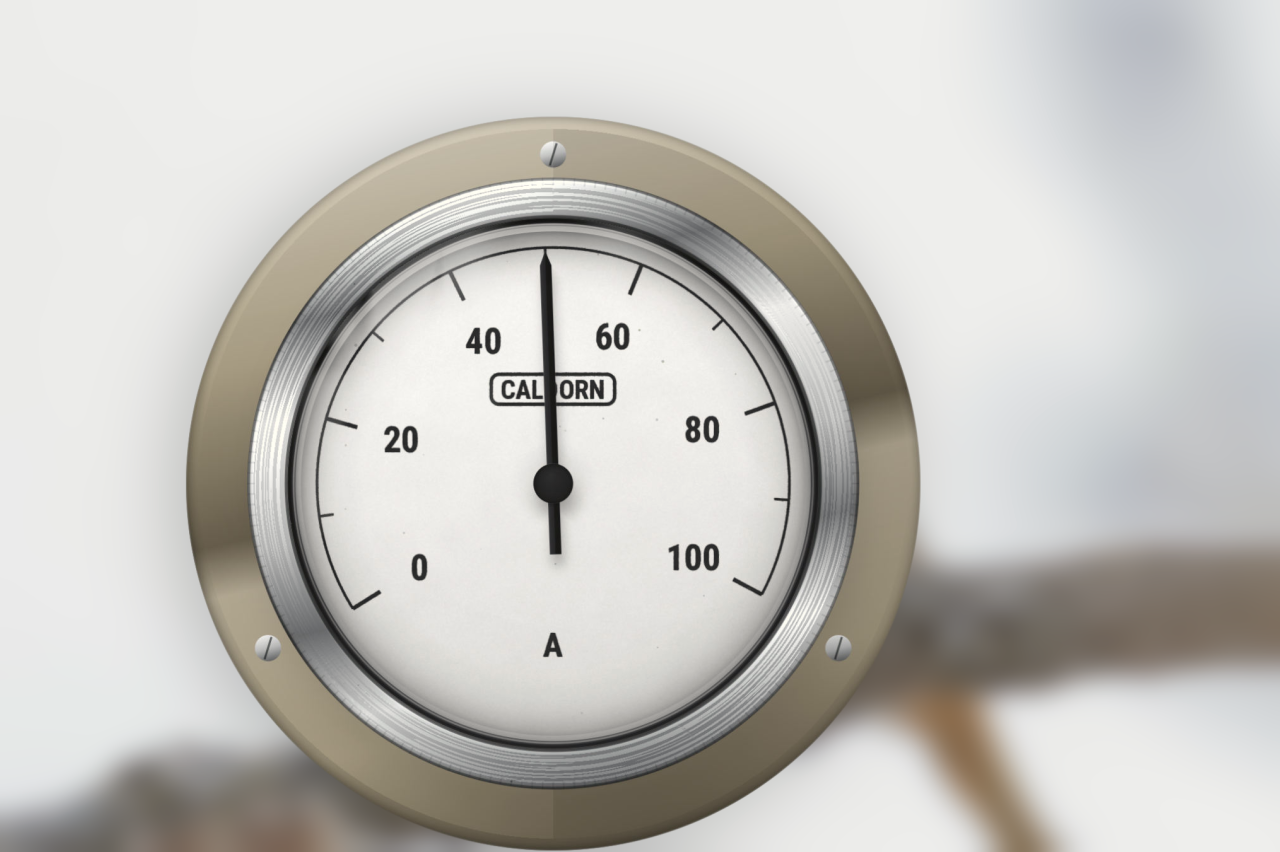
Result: 50 A
